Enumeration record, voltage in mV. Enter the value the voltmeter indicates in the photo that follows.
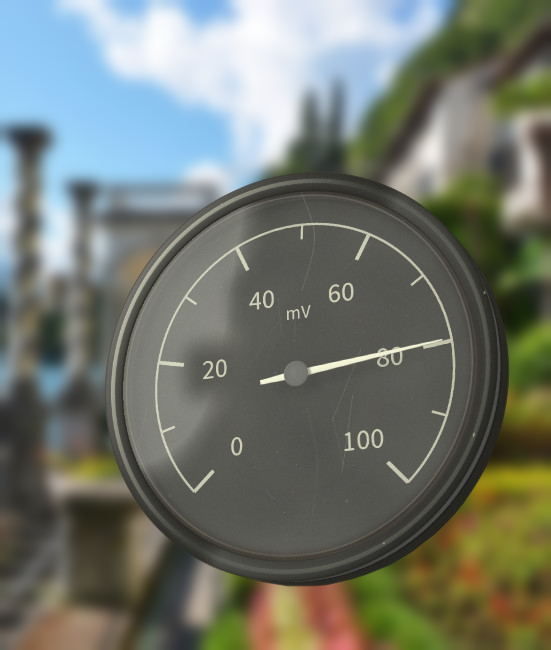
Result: 80 mV
